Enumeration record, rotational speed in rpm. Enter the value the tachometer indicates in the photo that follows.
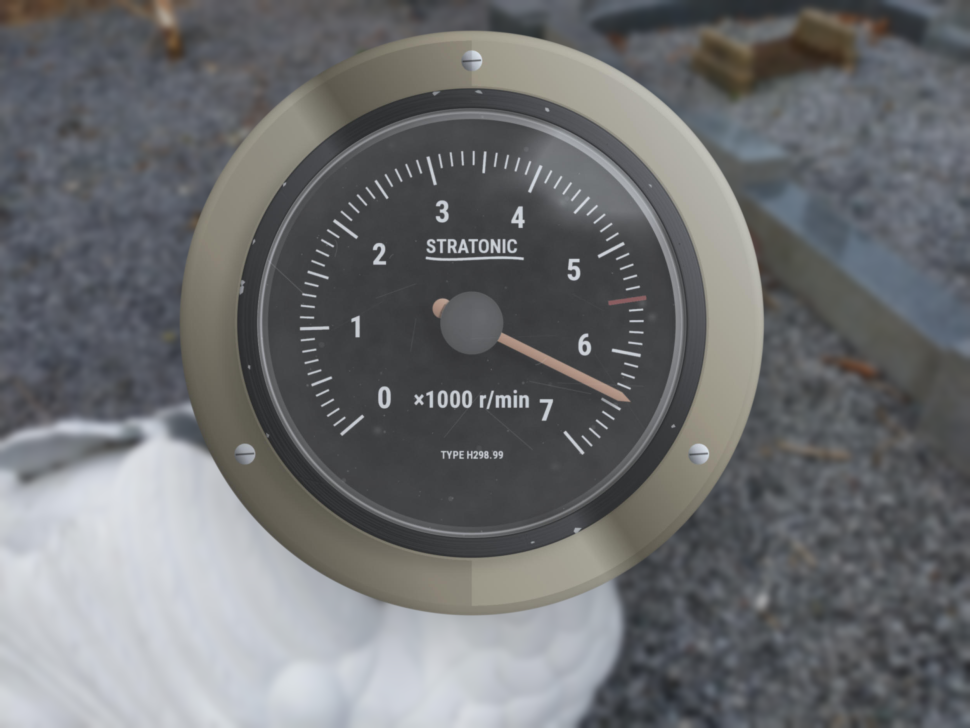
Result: 6400 rpm
